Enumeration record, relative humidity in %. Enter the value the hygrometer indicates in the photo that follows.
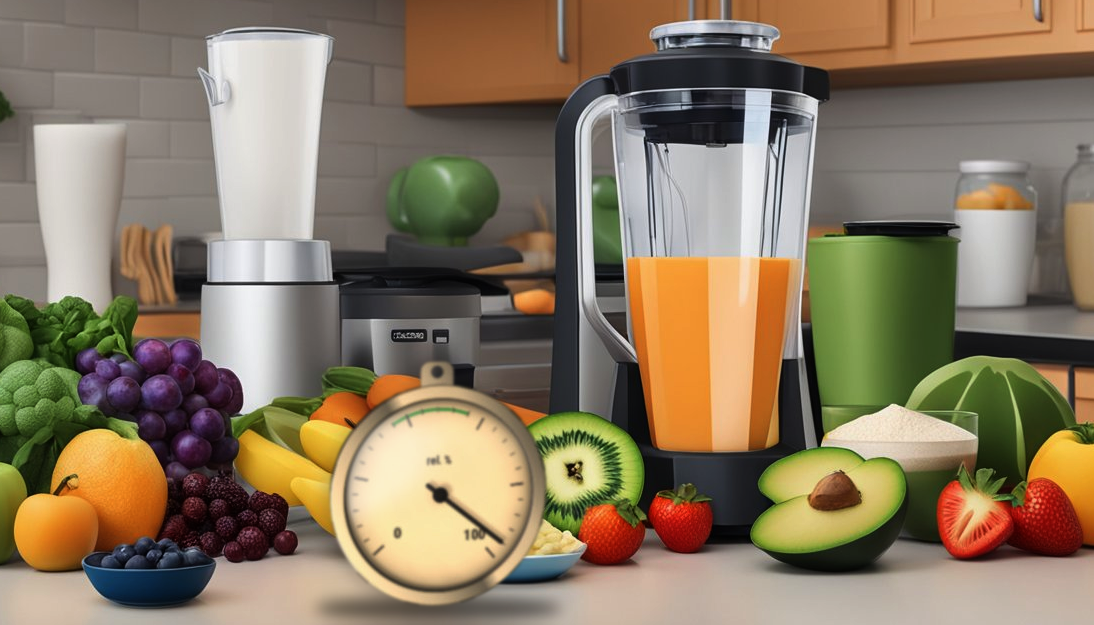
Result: 96 %
